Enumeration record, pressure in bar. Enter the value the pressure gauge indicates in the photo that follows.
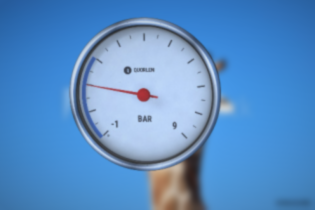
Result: 1 bar
